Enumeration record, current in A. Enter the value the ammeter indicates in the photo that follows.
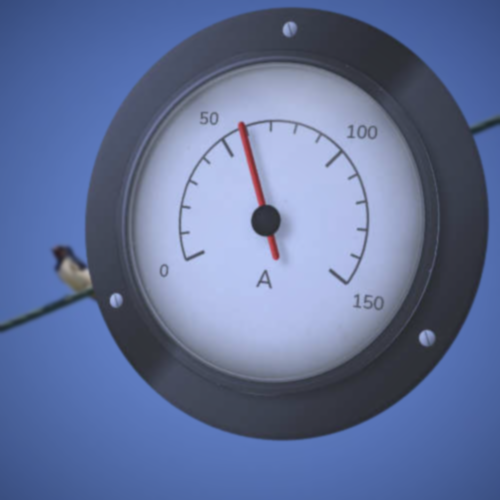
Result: 60 A
